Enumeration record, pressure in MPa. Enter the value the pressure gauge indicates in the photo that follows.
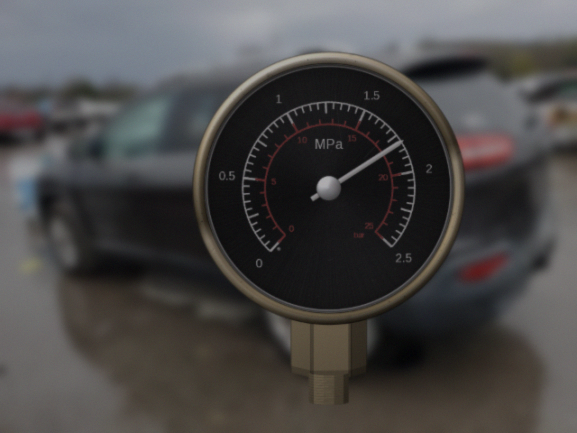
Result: 1.8 MPa
